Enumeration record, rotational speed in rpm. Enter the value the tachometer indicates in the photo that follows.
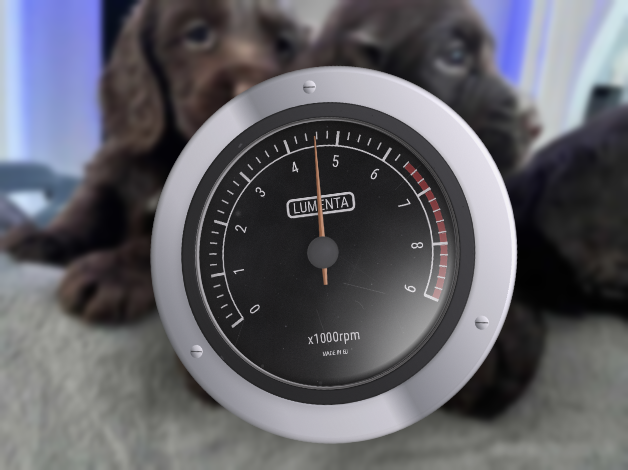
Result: 4600 rpm
